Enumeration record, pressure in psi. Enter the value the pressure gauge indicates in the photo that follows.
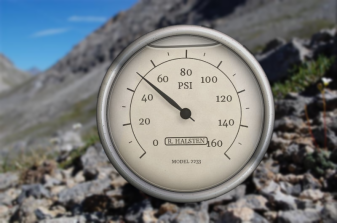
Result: 50 psi
